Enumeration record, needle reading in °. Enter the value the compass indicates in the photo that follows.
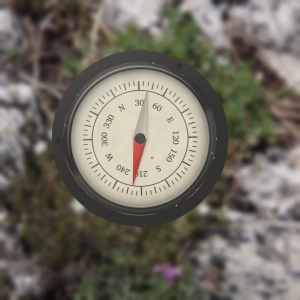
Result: 220 °
